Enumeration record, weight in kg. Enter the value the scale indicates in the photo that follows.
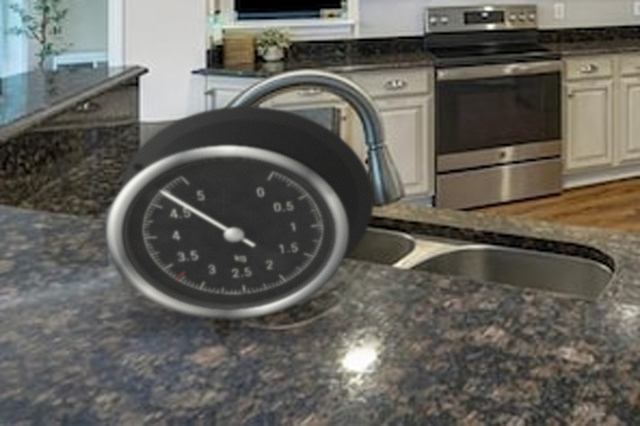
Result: 4.75 kg
